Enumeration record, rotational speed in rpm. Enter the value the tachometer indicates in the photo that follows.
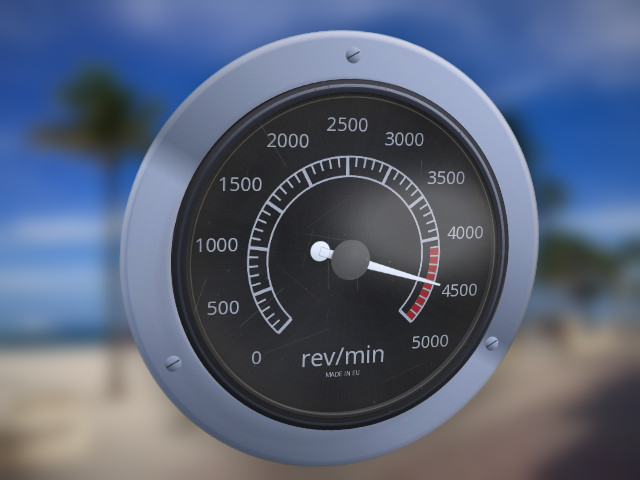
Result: 4500 rpm
